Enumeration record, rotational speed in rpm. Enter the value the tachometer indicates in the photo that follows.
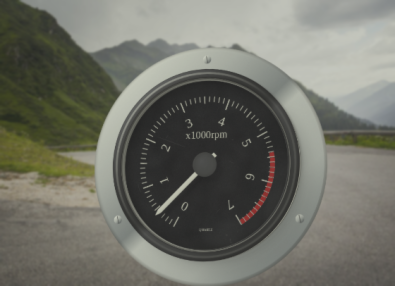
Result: 400 rpm
